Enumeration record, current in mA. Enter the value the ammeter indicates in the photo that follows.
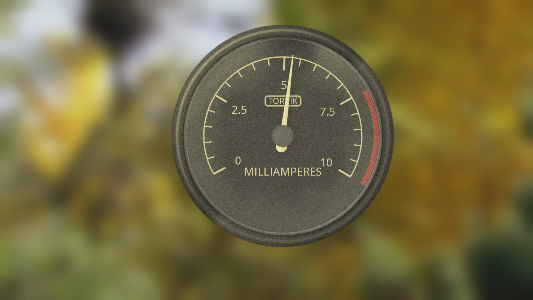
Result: 5.25 mA
